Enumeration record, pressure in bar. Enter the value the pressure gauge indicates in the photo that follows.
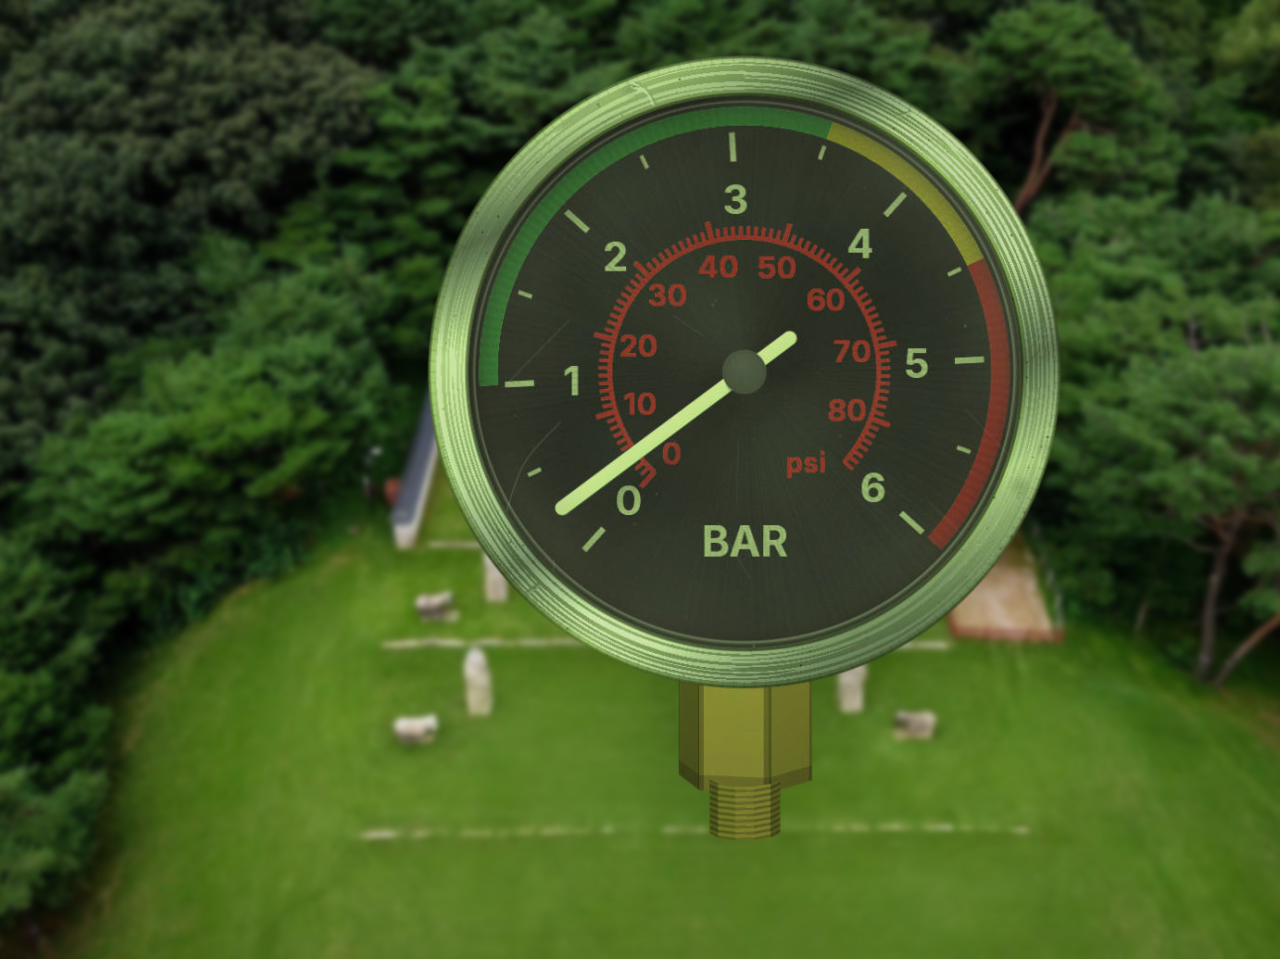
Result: 0.25 bar
